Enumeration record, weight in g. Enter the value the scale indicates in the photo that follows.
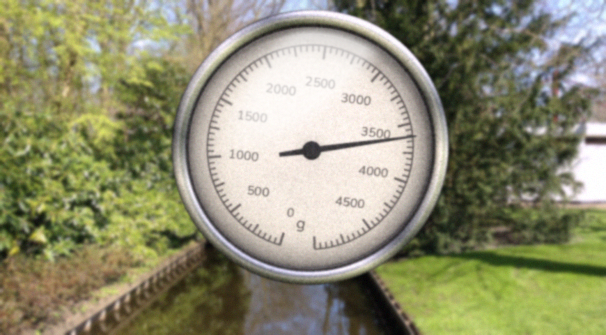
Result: 3600 g
